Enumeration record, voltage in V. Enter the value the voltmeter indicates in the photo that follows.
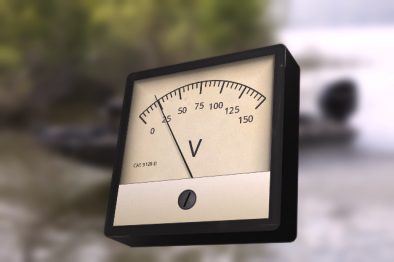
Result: 25 V
